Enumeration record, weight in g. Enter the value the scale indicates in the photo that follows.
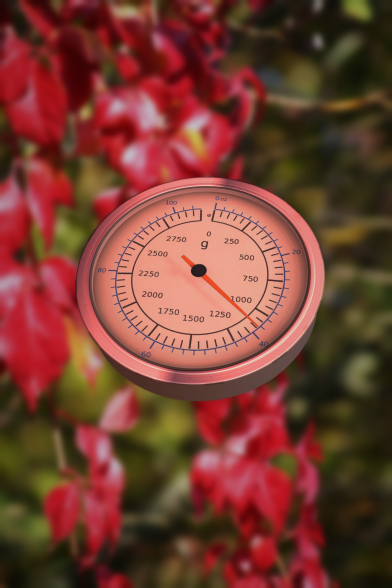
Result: 1100 g
